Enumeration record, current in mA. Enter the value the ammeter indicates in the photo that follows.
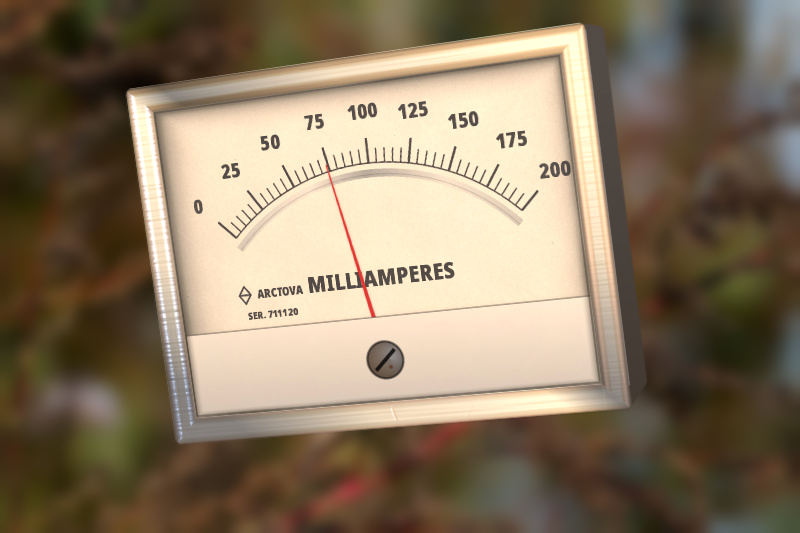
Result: 75 mA
